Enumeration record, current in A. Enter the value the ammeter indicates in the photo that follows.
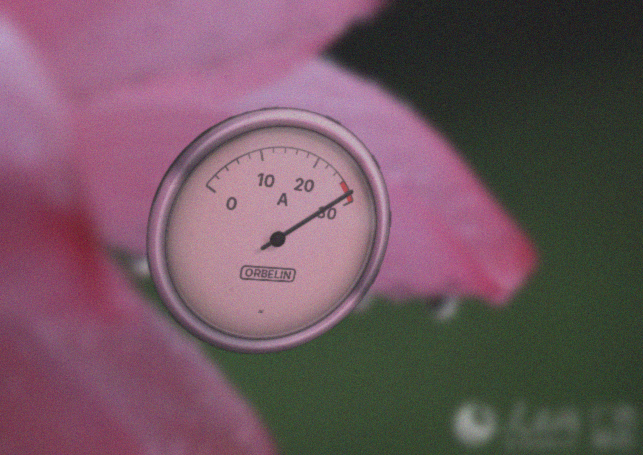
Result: 28 A
